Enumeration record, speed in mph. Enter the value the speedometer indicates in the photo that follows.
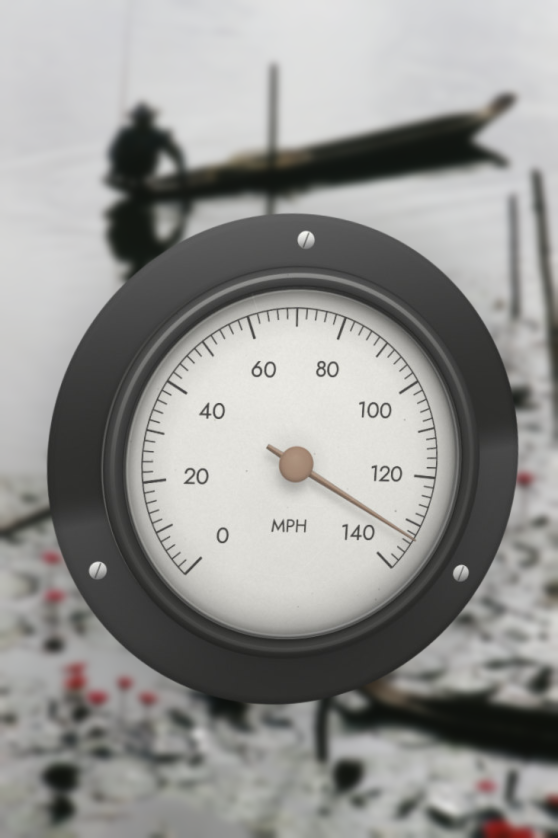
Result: 133 mph
